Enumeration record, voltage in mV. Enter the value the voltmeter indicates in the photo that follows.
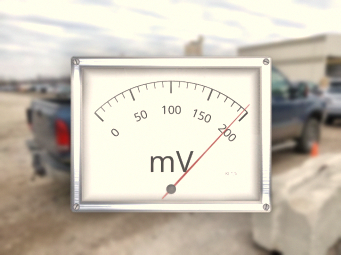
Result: 195 mV
